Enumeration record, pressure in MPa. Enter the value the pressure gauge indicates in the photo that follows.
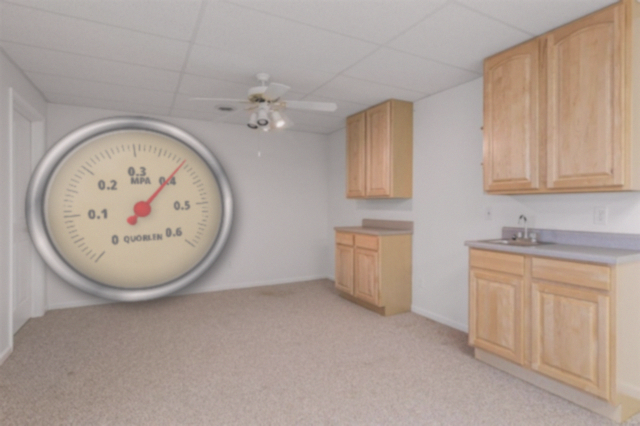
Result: 0.4 MPa
